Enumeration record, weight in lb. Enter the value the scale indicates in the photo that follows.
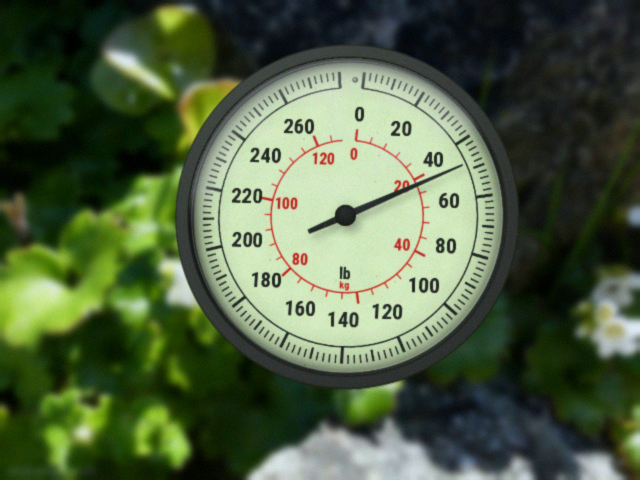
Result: 48 lb
